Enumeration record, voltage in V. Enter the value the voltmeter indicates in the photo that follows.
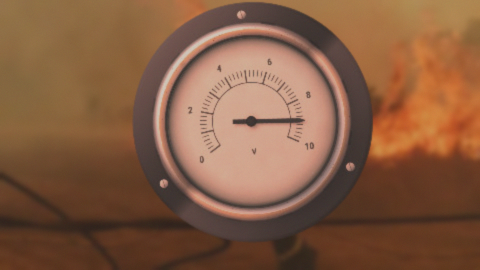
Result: 9 V
